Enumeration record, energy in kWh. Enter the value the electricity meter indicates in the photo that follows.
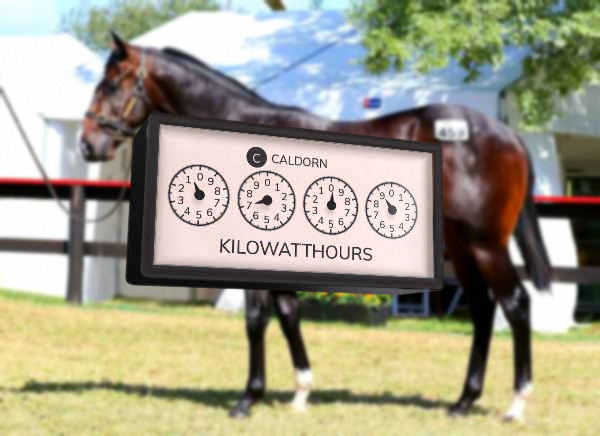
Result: 699 kWh
